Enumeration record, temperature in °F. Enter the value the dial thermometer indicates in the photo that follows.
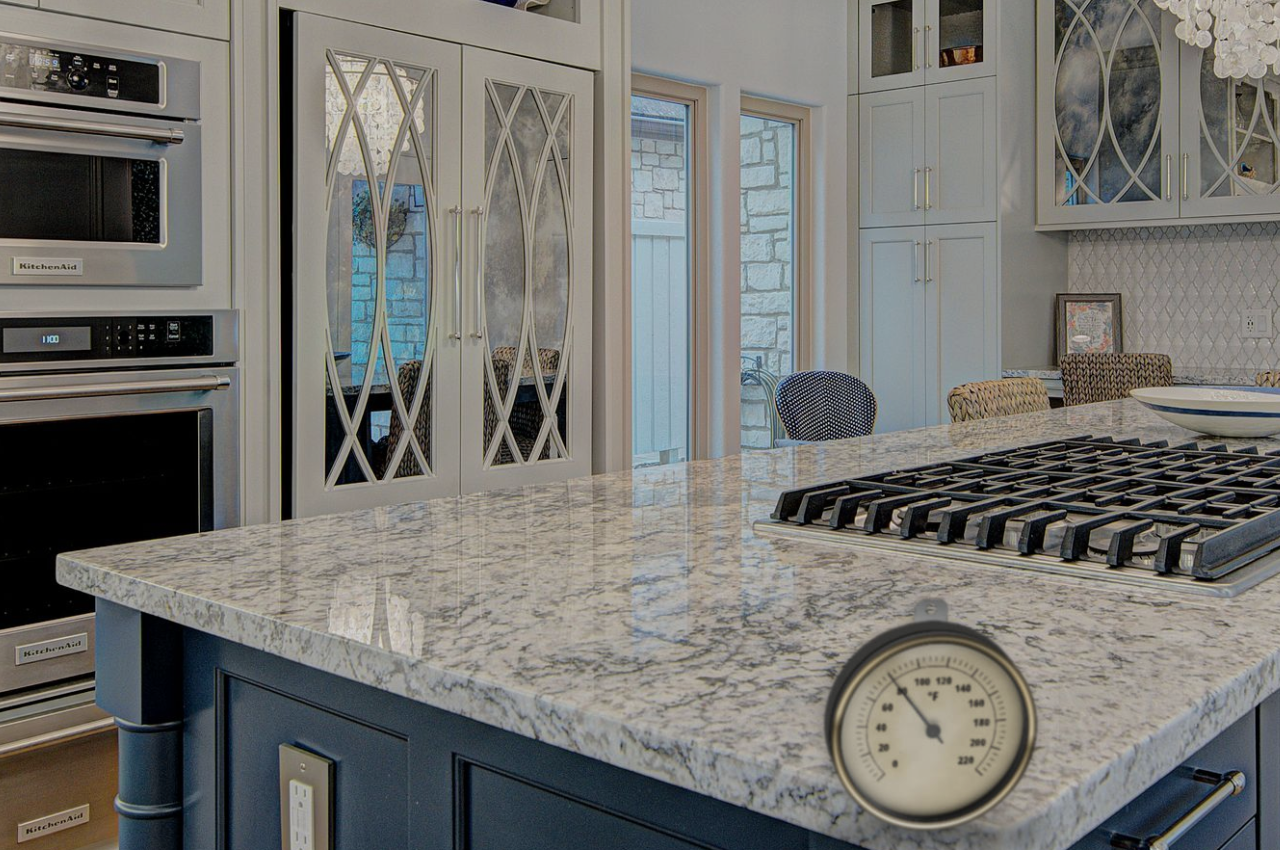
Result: 80 °F
